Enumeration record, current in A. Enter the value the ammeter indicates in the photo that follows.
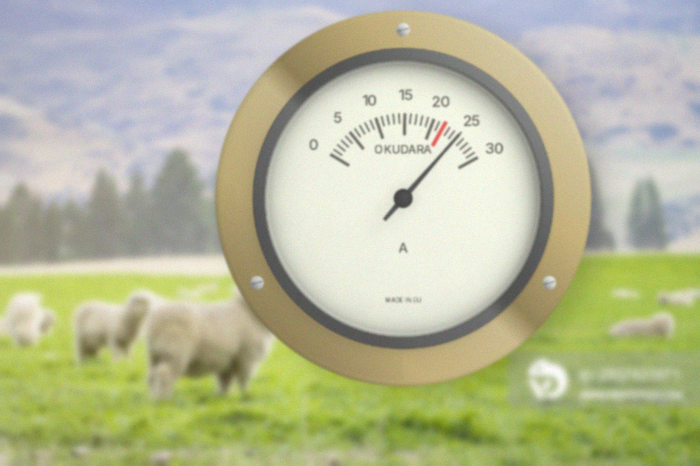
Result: 25 A
